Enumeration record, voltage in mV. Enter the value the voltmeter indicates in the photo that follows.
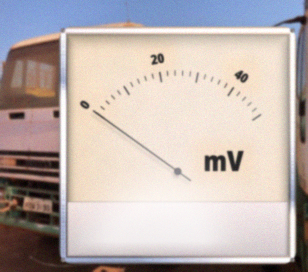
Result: 0 mV
